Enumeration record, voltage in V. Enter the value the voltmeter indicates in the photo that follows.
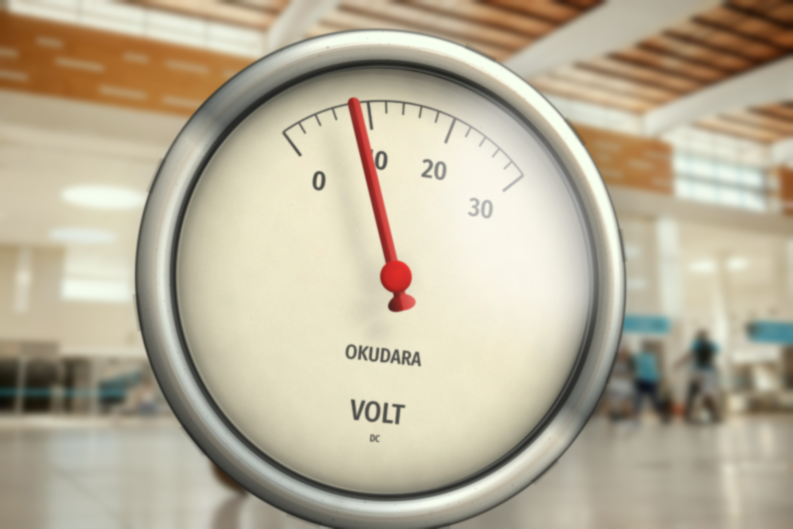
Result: 8 V
